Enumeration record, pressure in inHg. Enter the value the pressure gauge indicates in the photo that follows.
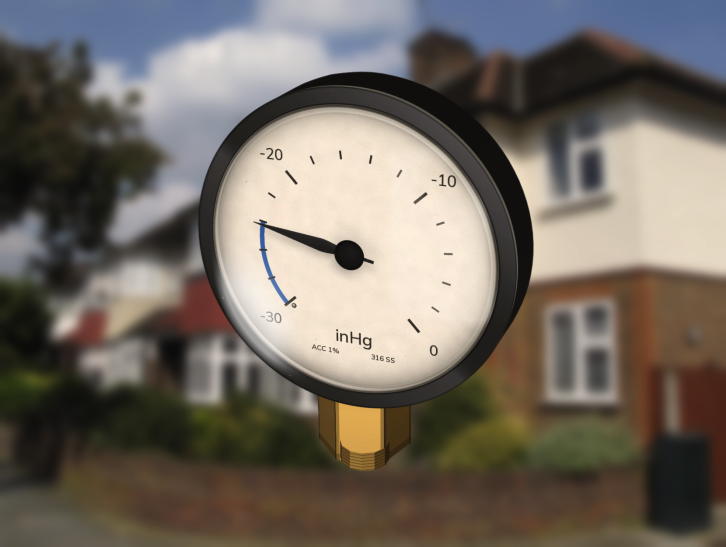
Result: -24 inHg
